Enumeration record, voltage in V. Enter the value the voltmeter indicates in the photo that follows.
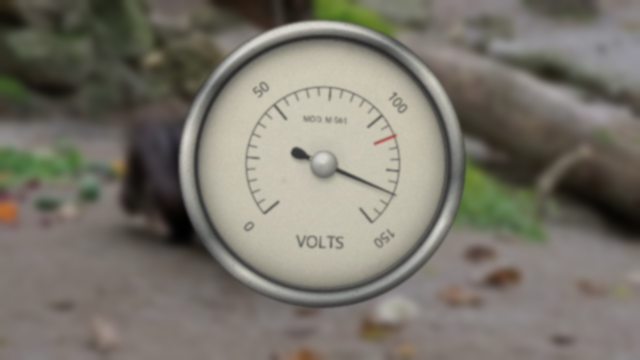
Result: 135 V
